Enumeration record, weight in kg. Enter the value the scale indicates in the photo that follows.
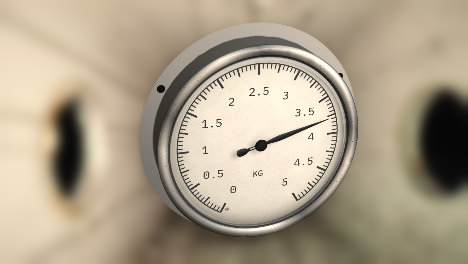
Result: 3.75 kg
